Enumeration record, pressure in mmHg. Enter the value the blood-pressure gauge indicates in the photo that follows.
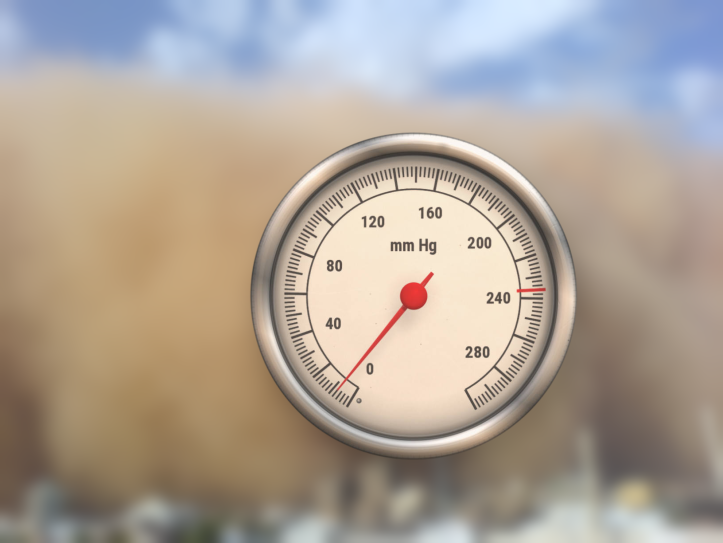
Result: 8 mmHg
